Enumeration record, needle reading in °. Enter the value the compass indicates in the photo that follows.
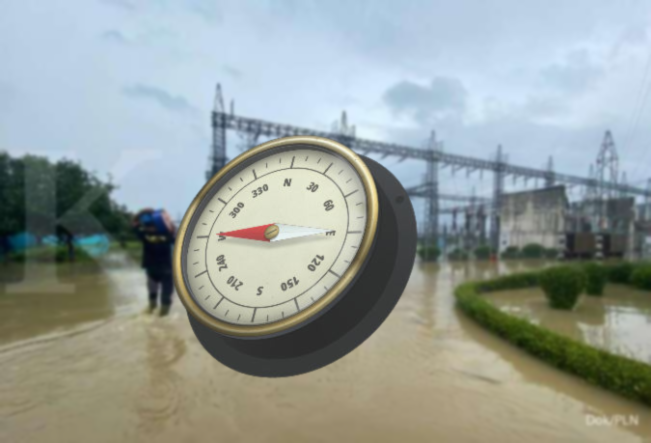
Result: 270 °
